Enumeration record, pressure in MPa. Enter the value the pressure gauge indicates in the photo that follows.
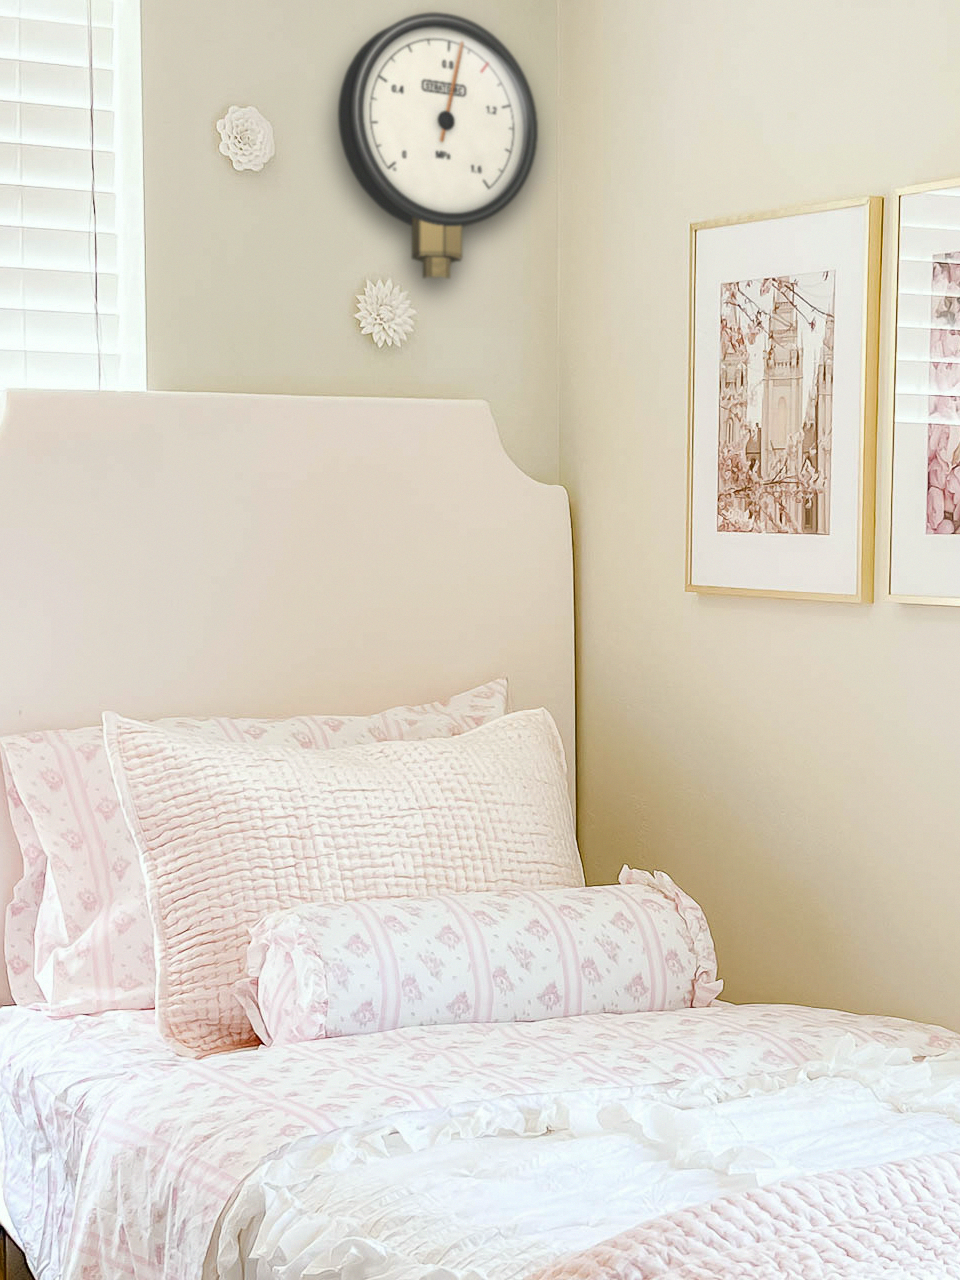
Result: 0.85 MPa
